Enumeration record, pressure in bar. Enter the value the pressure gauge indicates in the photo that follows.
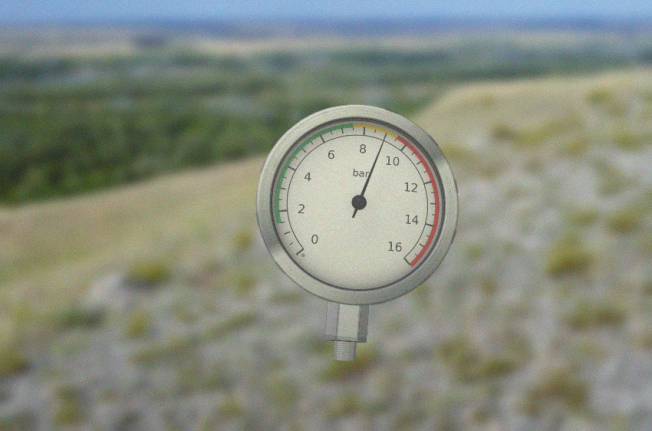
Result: 9 bar
